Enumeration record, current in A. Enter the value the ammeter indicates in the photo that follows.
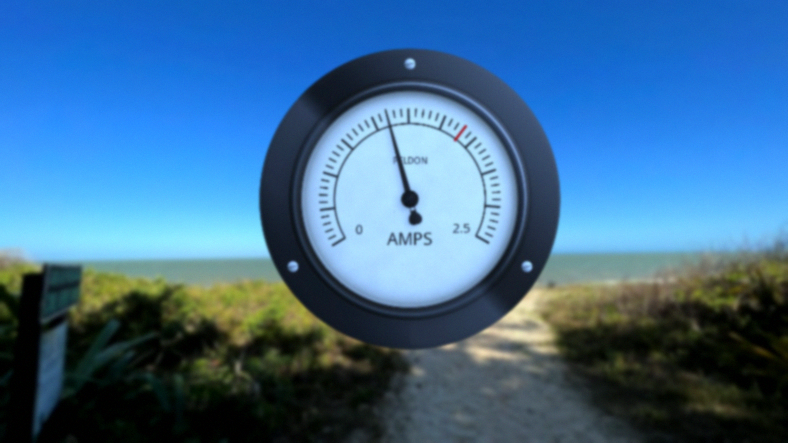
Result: 1.1 A
